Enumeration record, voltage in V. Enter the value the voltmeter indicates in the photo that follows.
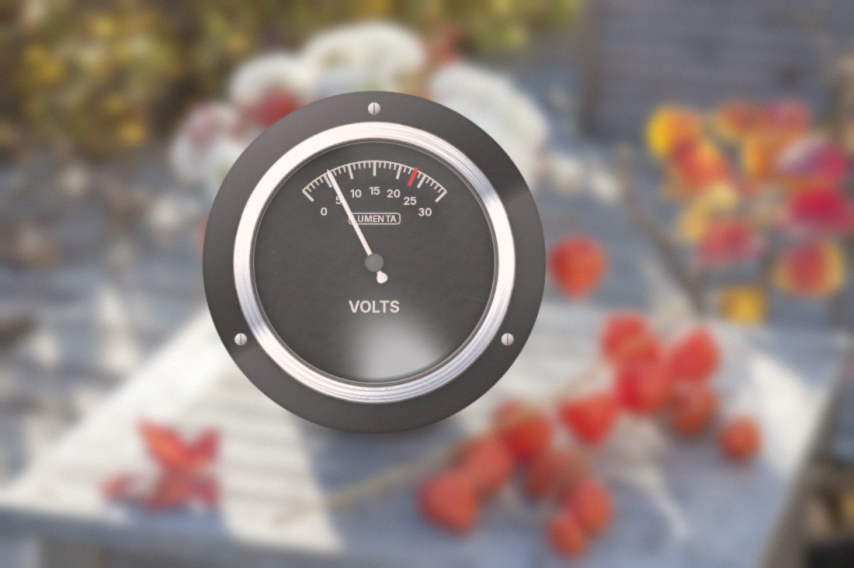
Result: 6 V
